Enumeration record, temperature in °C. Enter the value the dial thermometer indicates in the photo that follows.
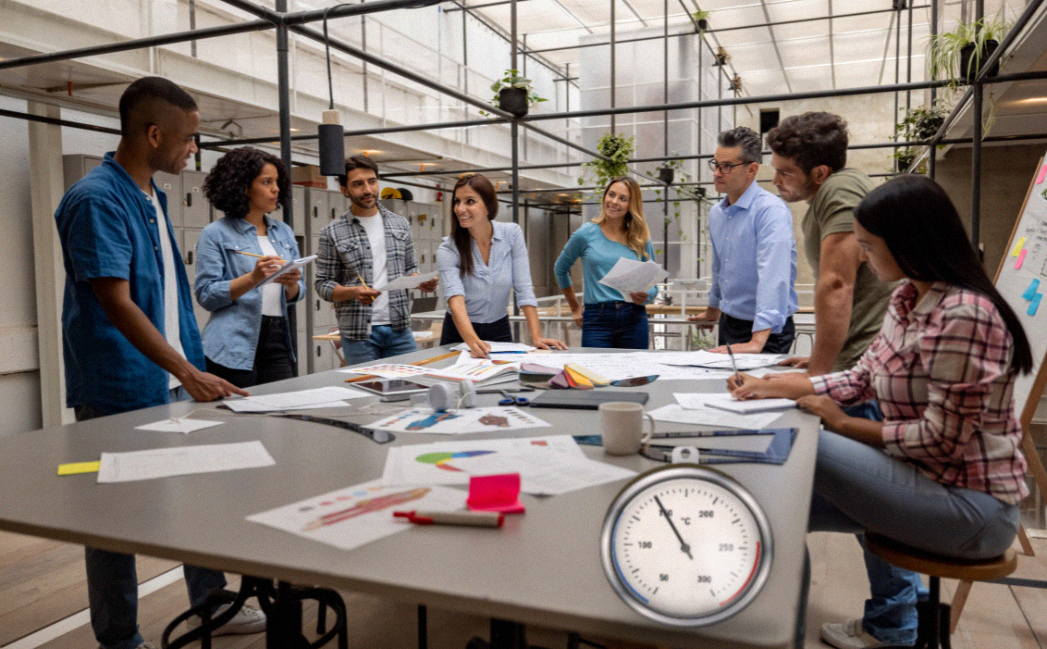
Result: 150 °C
